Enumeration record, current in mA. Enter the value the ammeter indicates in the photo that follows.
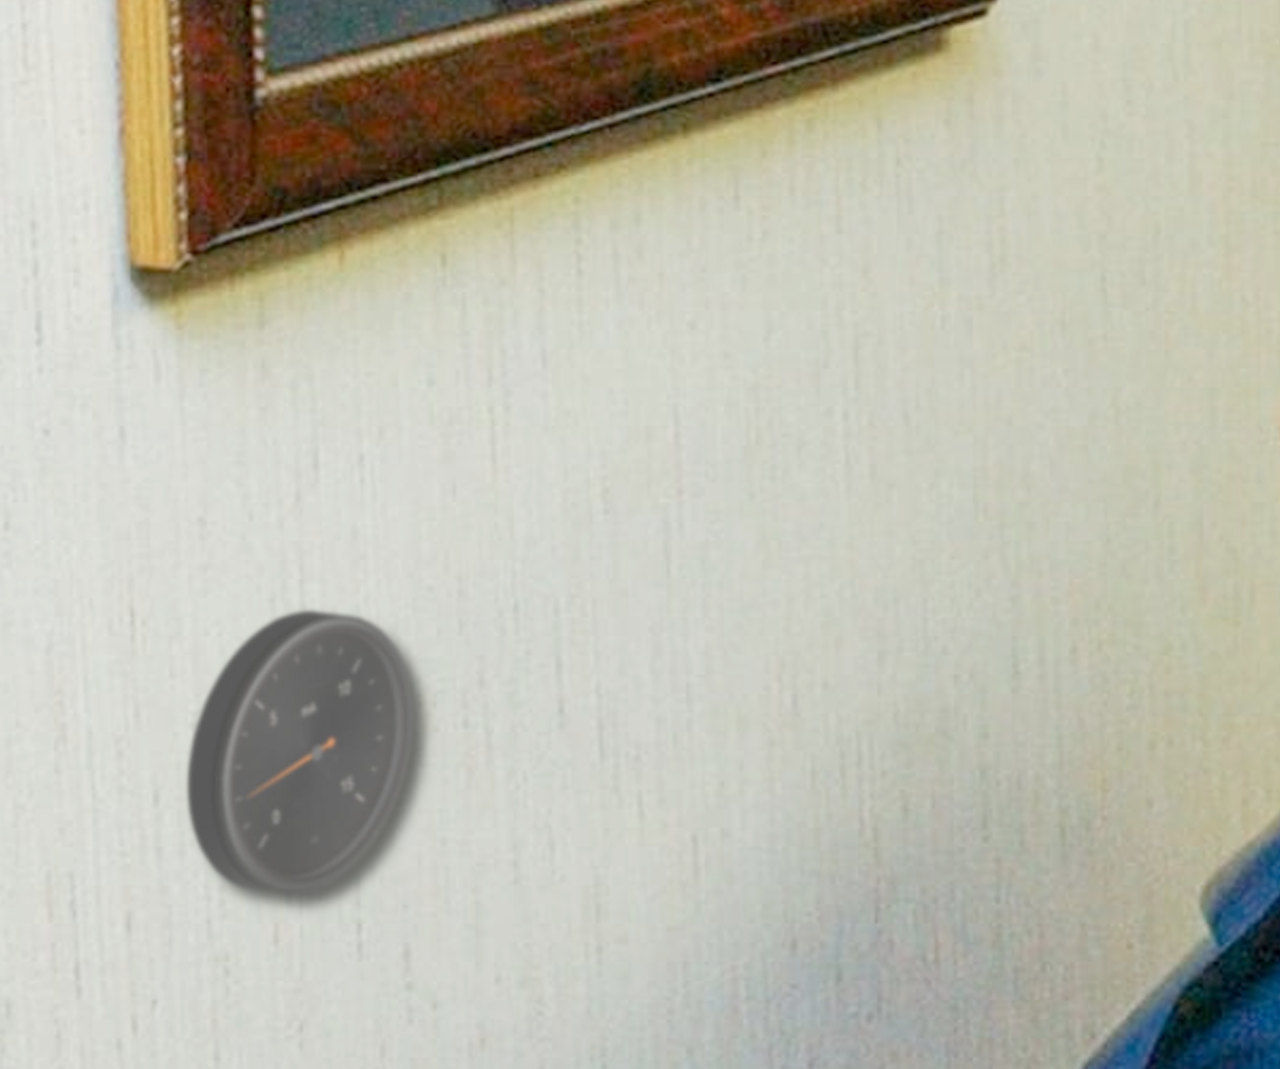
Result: 2 mA
